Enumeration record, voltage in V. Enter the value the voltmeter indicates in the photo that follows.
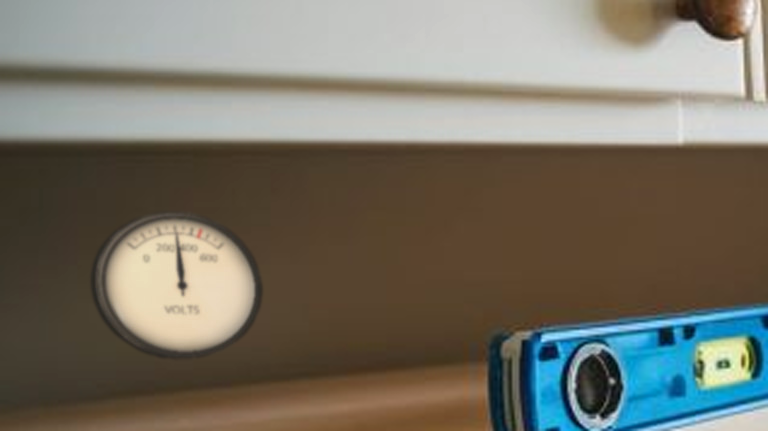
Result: 300 V
